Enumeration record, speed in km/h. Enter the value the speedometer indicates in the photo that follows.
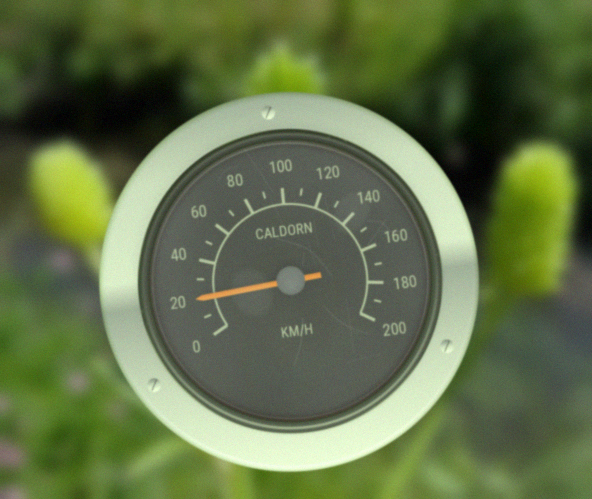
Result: 20 km/h
